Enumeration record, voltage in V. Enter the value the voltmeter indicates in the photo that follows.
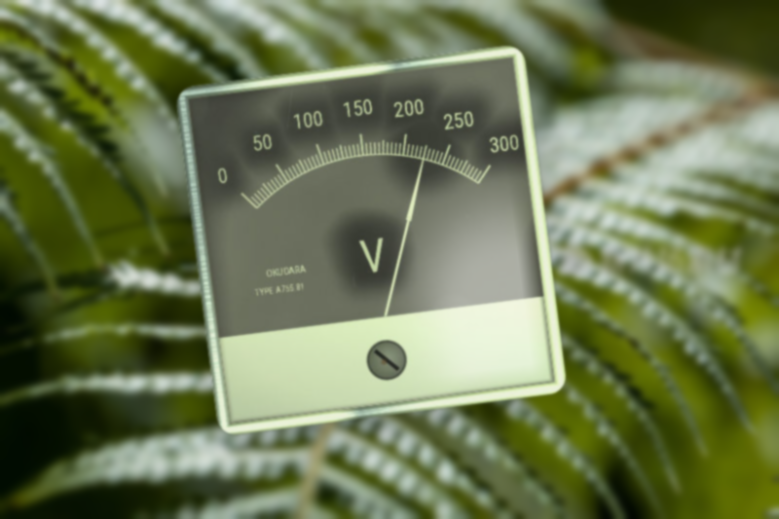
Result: 225 V
